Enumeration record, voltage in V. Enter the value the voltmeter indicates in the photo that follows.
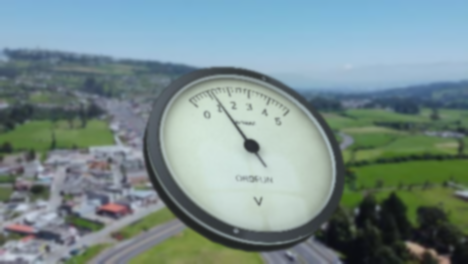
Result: 1 V
